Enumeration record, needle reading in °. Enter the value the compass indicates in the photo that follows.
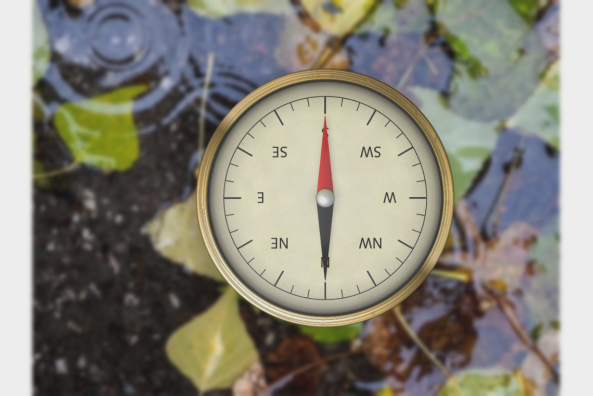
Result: 180 °
